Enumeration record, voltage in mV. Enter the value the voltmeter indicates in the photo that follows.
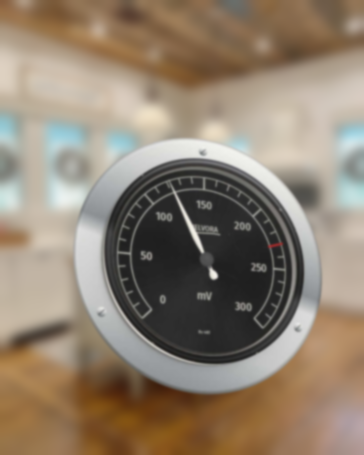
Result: 120 mV
